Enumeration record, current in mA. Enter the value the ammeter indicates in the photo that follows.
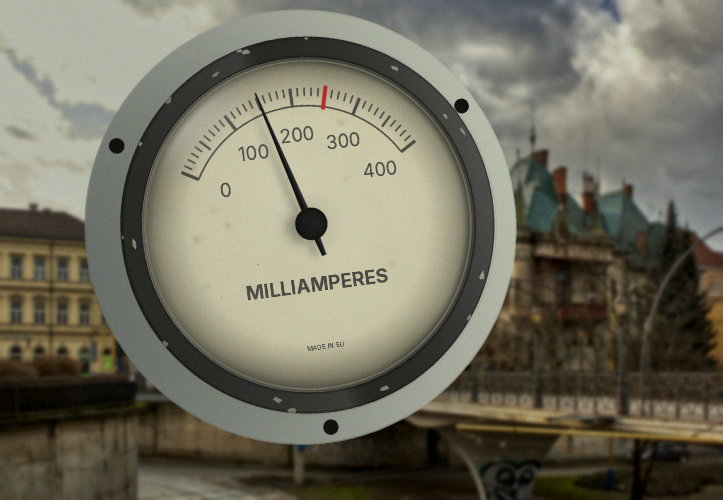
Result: 150 mA
